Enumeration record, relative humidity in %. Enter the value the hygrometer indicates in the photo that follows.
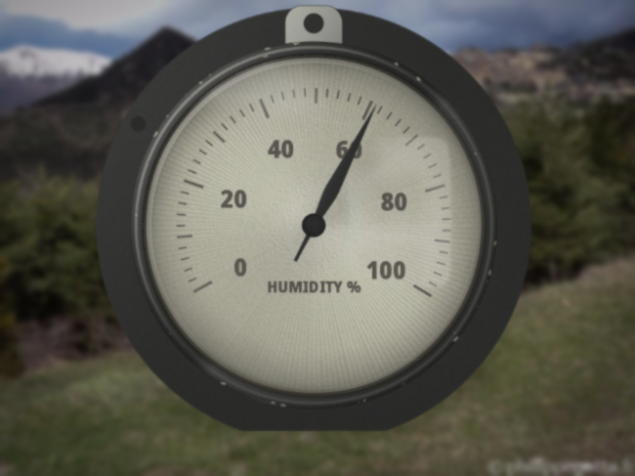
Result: 61 %
